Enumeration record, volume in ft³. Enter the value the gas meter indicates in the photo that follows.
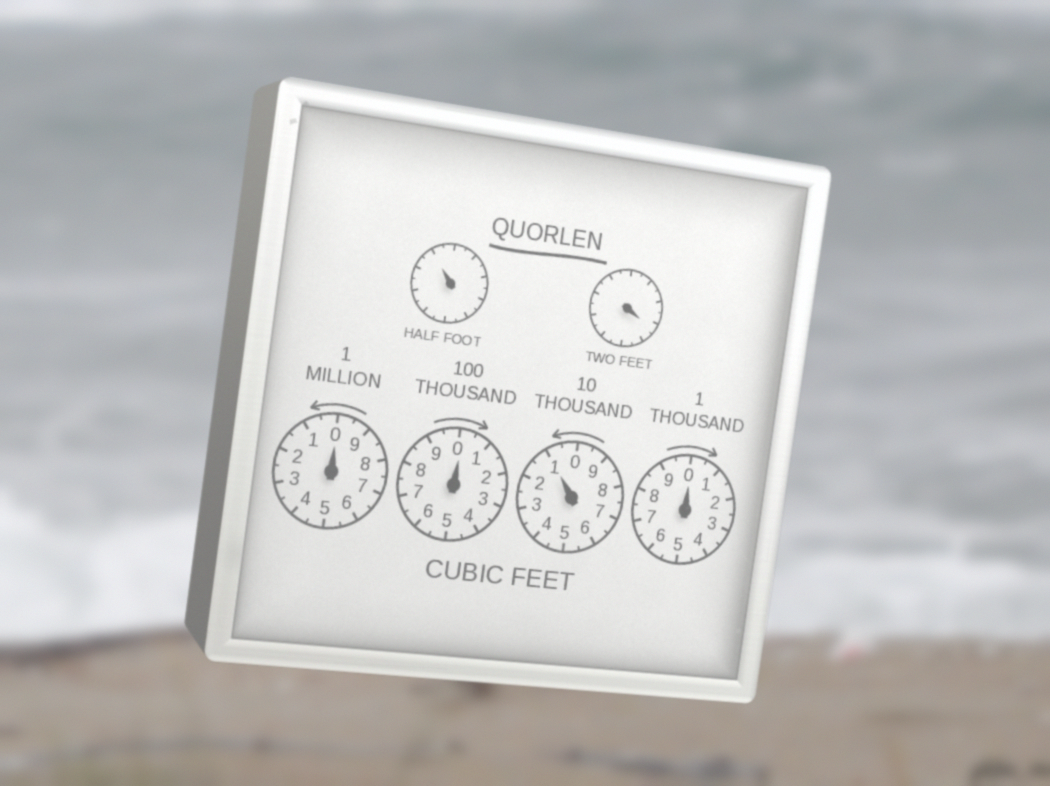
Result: 1000 ft³
